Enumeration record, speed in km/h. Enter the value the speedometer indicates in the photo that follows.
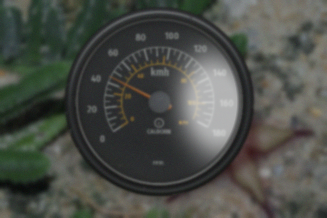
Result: 45 km/h
